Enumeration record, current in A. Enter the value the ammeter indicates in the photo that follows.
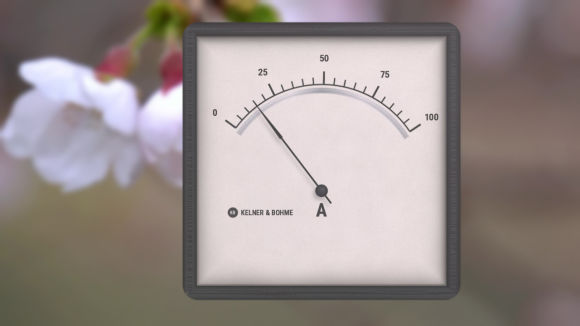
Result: 15 A
